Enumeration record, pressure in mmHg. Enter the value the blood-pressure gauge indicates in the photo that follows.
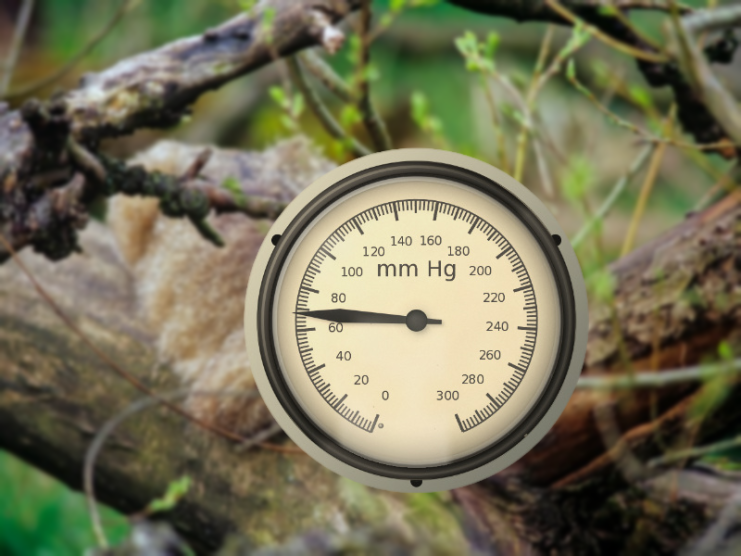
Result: 68 mmHg
